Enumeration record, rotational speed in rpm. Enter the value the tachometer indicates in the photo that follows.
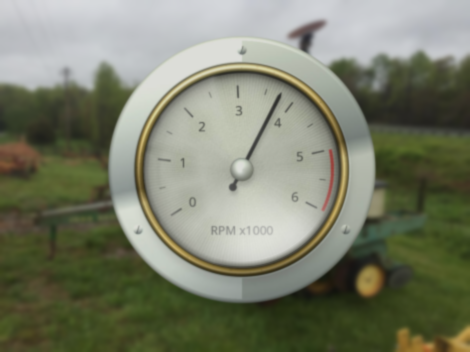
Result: 3750 rpm
